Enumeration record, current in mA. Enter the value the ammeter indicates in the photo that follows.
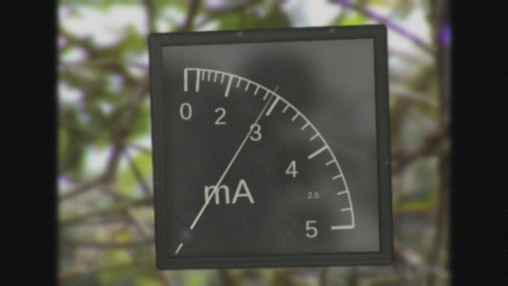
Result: 2.9 mA
